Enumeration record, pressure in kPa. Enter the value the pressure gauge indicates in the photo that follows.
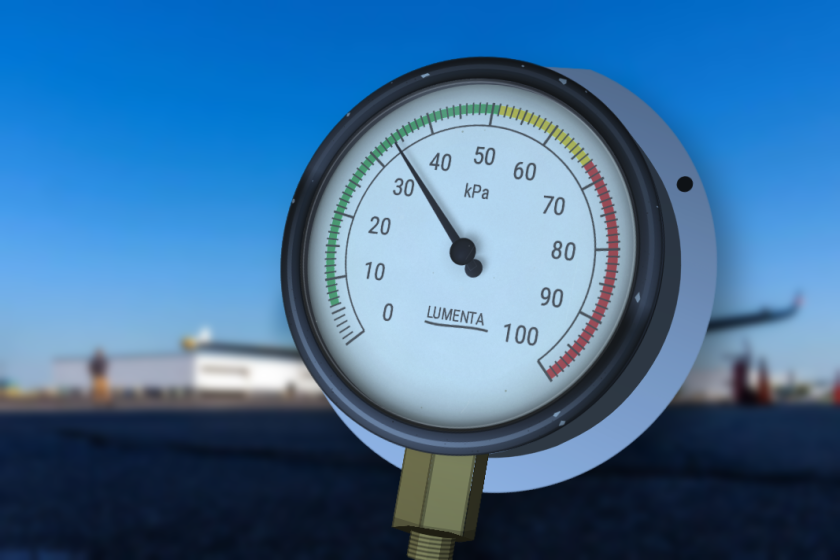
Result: 34 kPa
